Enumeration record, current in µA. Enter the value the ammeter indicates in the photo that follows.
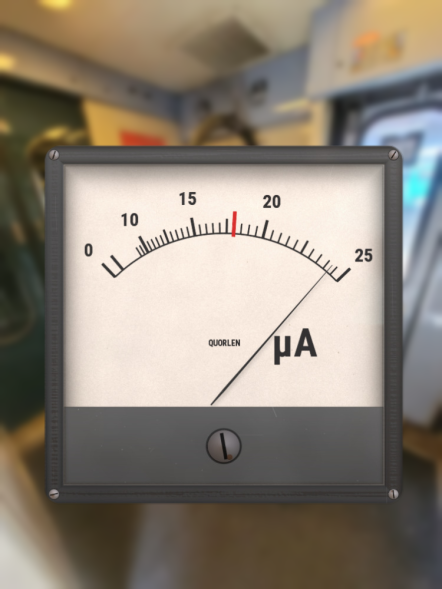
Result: 24.25 µA
